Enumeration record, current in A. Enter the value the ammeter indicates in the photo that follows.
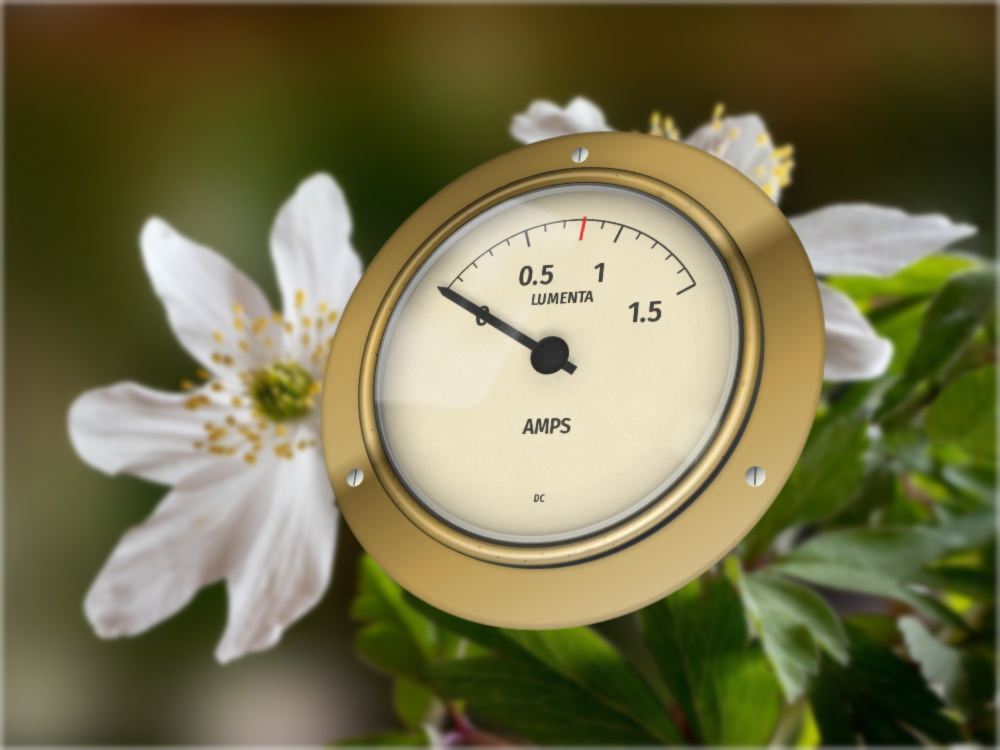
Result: 0 A
